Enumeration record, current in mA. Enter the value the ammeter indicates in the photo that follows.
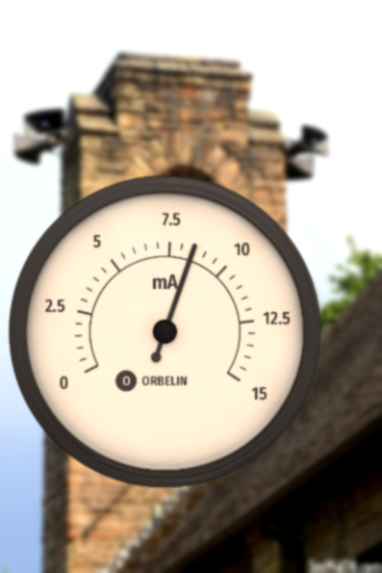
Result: 8.5 mA
